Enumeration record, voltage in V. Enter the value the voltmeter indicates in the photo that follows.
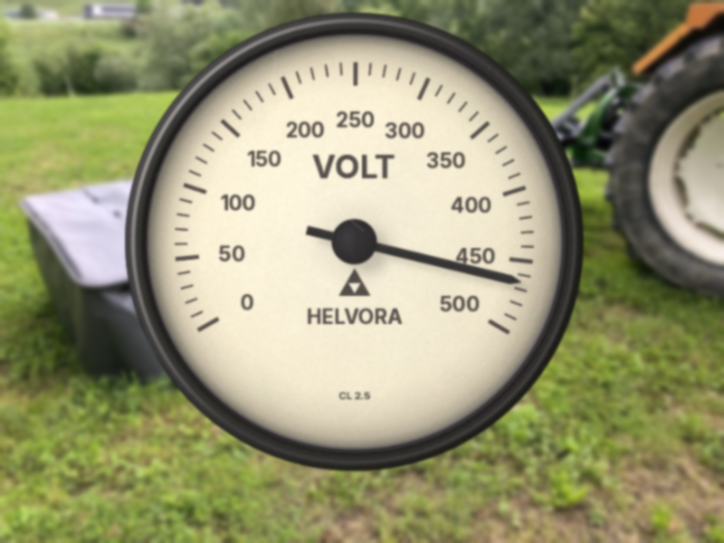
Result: 465 V
